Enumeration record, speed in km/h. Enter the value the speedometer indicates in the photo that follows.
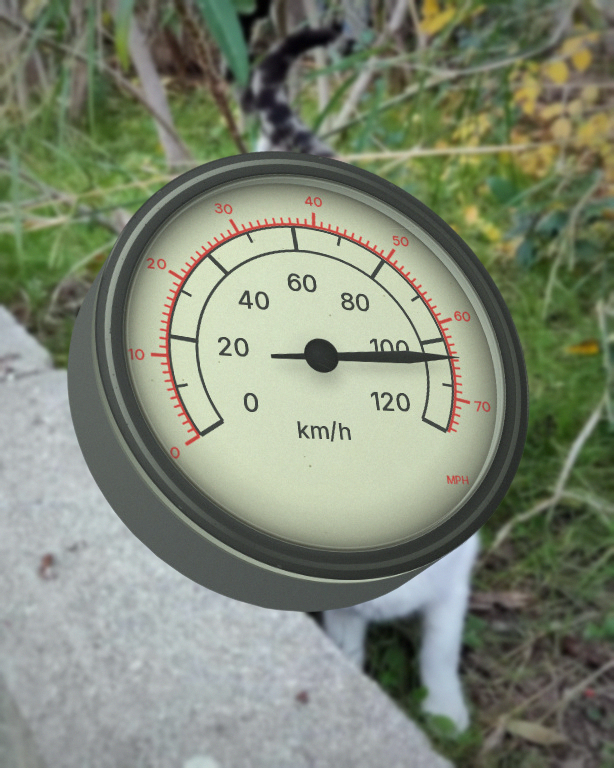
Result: 105 km/h
